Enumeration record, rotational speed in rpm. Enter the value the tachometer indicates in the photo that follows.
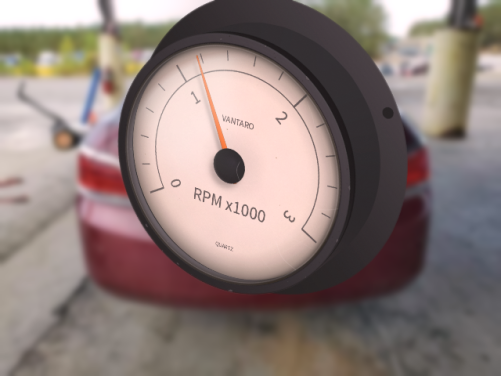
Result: 1200 rpm
